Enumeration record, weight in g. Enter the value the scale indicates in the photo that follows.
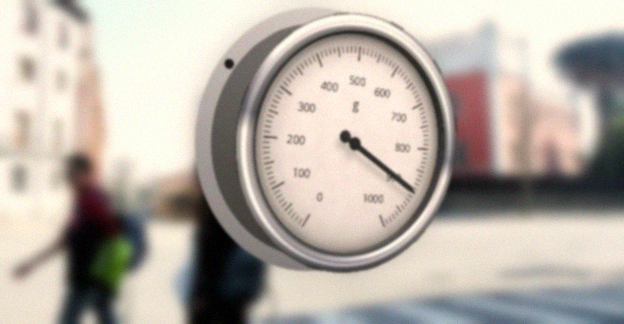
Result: 900 g
